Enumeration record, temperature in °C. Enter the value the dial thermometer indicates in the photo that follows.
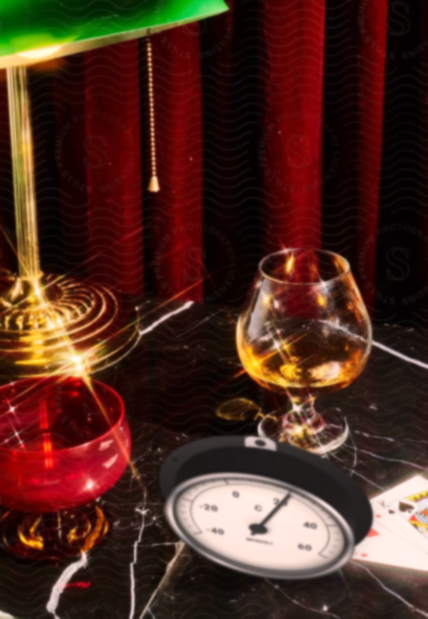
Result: 20 °C
